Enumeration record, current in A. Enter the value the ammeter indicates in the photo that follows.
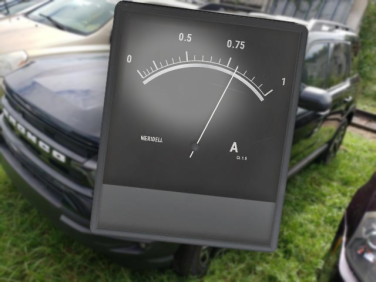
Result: 0.8 A
